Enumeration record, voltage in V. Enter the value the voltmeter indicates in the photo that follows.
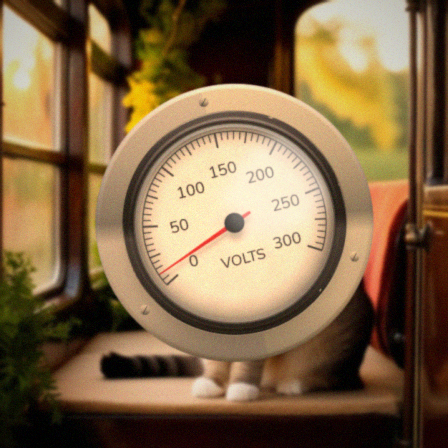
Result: 10 V
